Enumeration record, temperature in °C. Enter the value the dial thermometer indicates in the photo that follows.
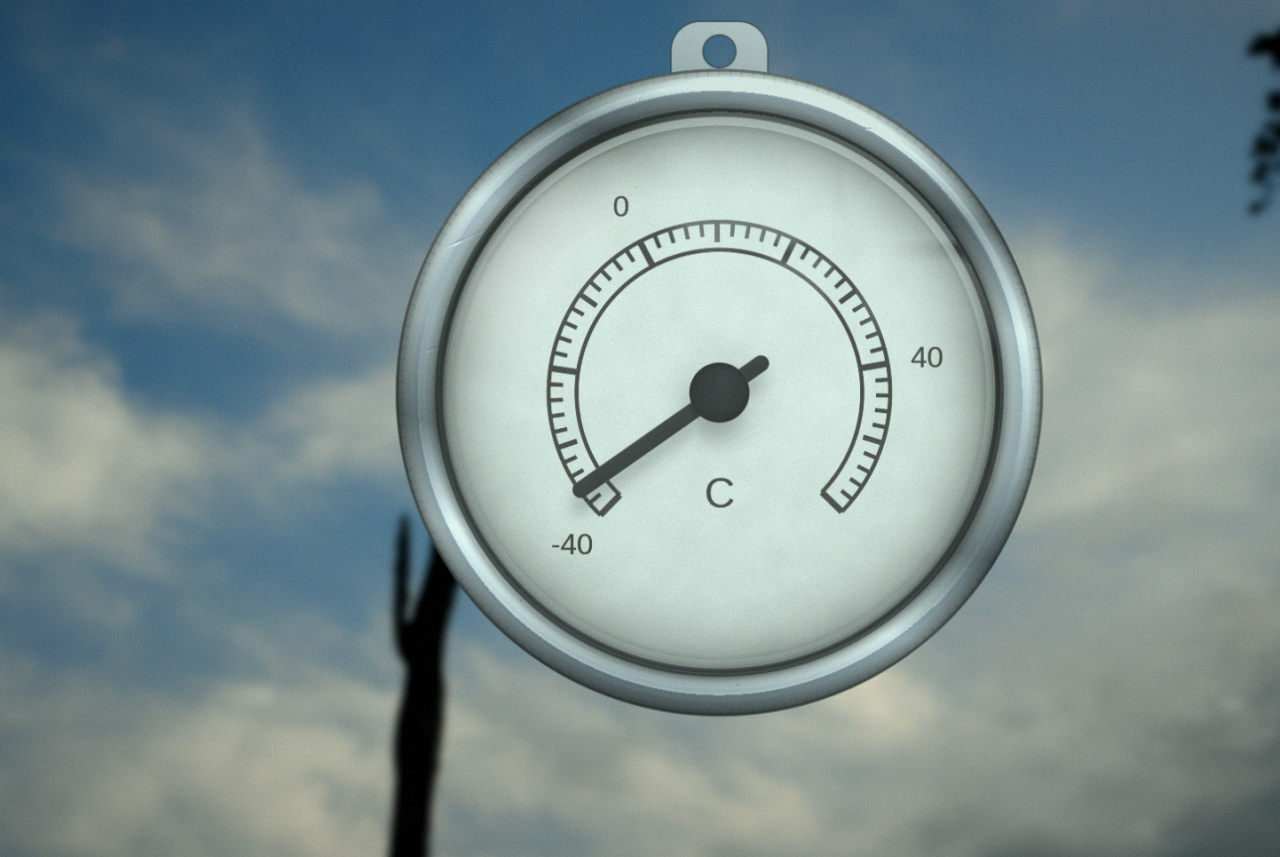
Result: -36 °C
